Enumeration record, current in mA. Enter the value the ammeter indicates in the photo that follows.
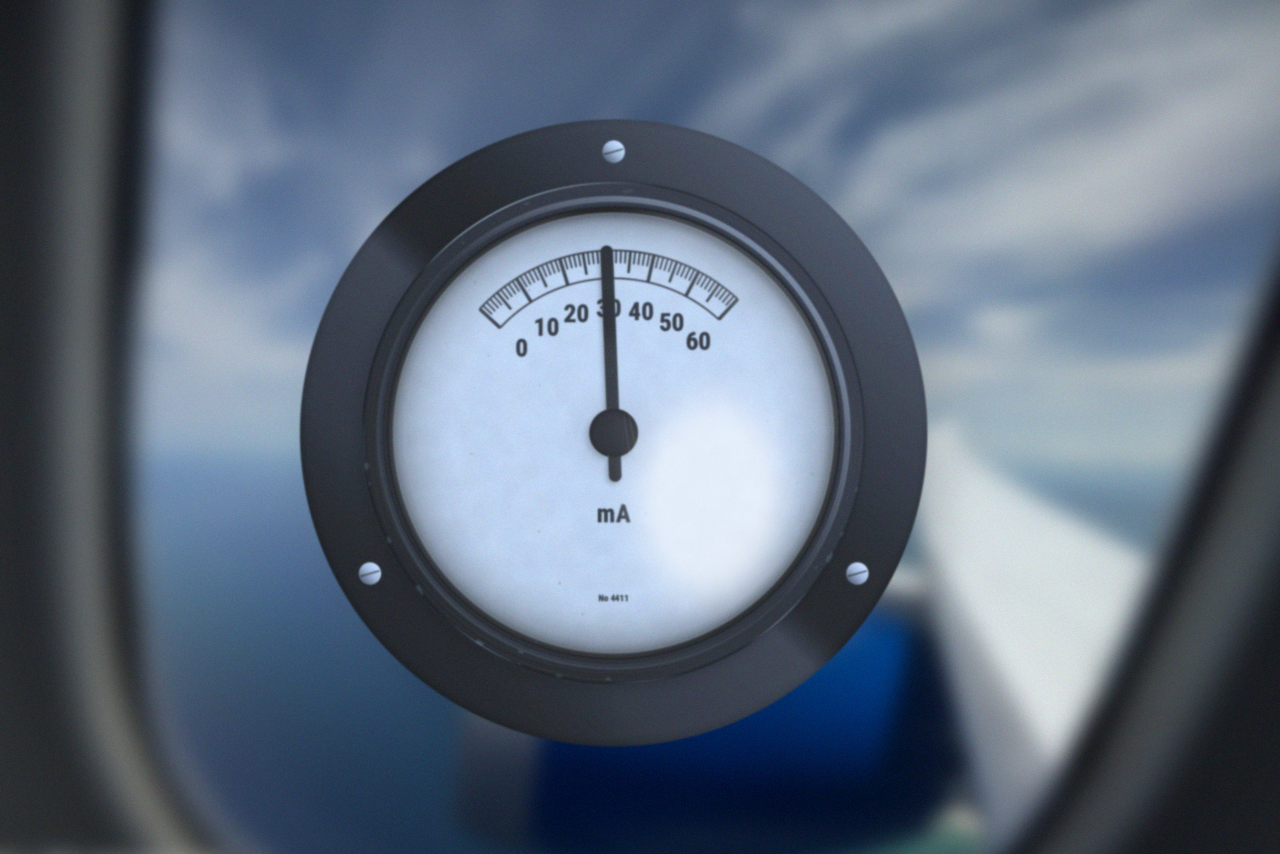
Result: 30 mA
